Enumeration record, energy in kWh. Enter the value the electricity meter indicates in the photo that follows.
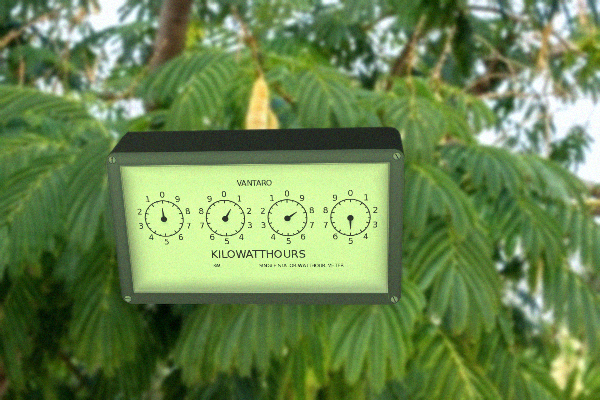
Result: 85 kWh
